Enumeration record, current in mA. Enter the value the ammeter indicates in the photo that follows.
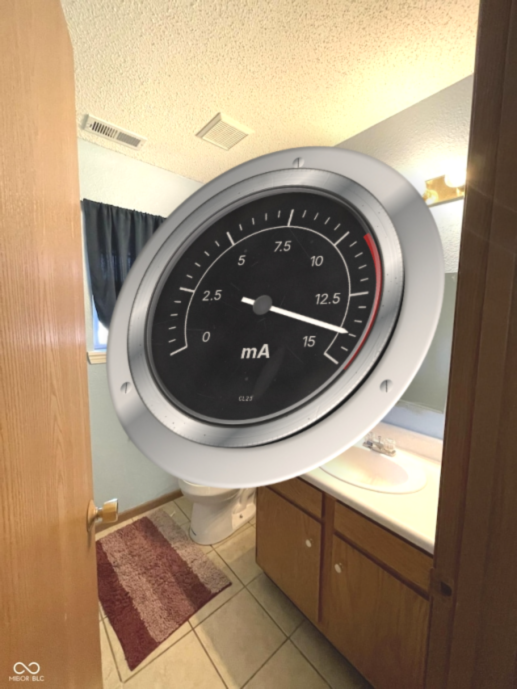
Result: 14 mA
